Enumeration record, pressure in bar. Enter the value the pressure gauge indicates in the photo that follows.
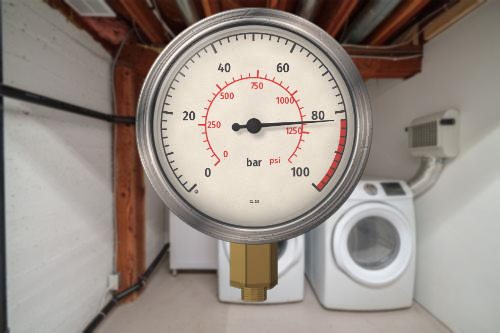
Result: 82 bar
